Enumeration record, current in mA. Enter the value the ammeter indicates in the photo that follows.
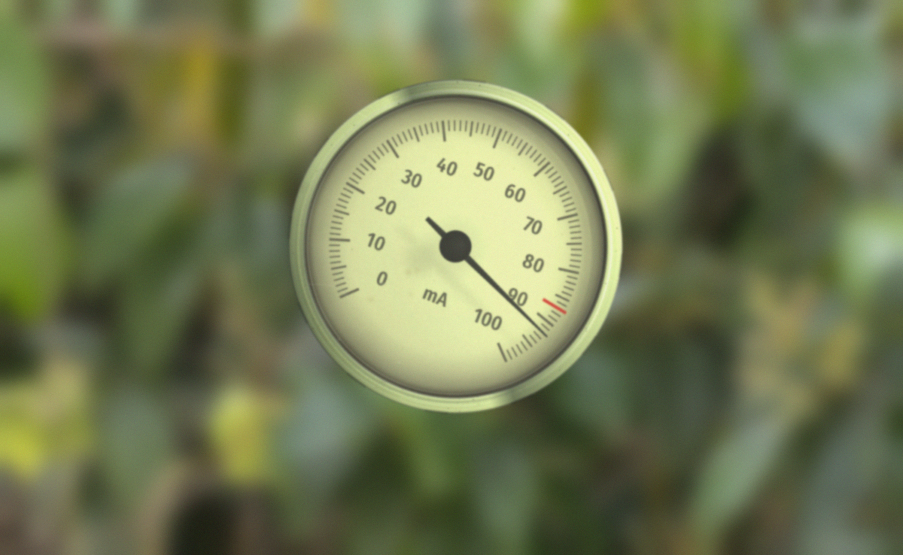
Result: 92 mA
